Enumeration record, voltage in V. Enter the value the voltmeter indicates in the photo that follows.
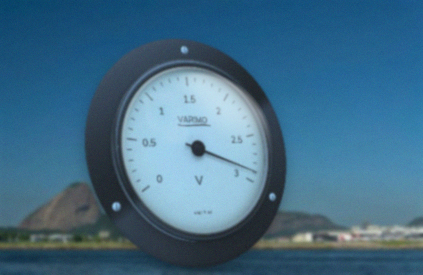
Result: 2.9 V
